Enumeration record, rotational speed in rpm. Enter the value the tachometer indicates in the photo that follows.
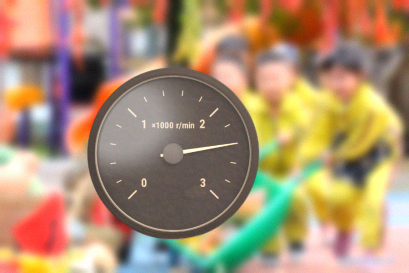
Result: 2400 rpm
